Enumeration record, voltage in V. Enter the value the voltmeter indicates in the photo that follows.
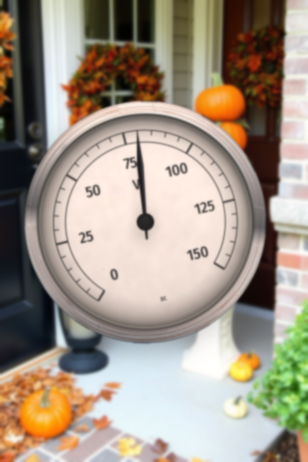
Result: 80 V
